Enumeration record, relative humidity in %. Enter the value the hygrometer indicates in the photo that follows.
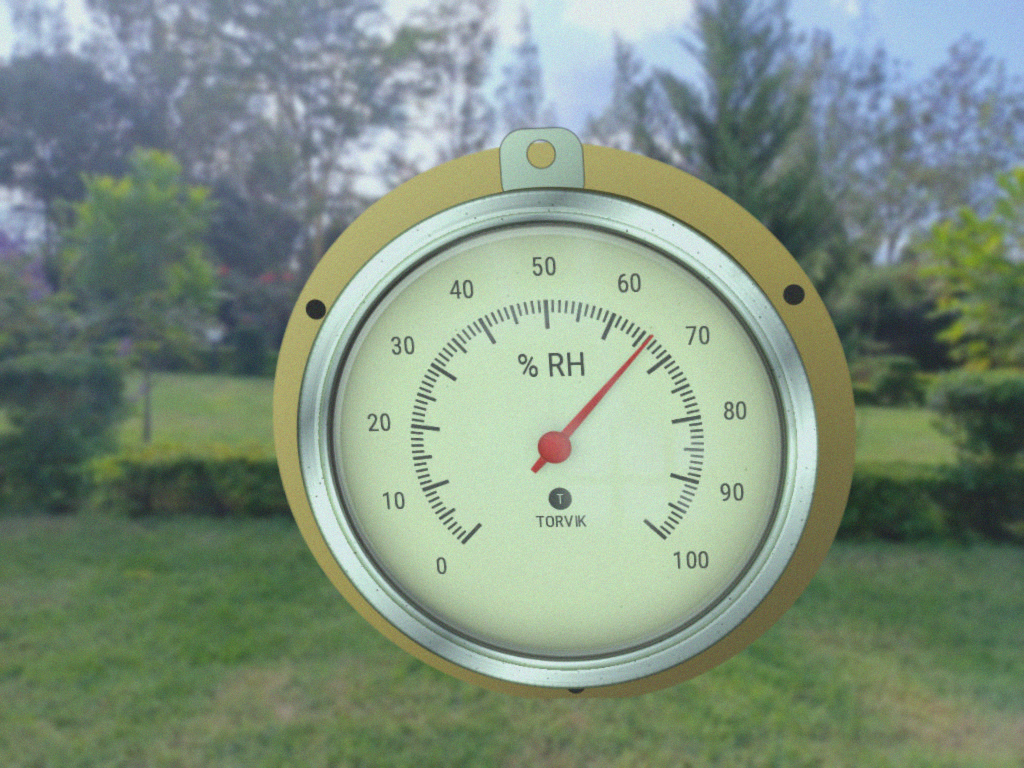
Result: 66 %
